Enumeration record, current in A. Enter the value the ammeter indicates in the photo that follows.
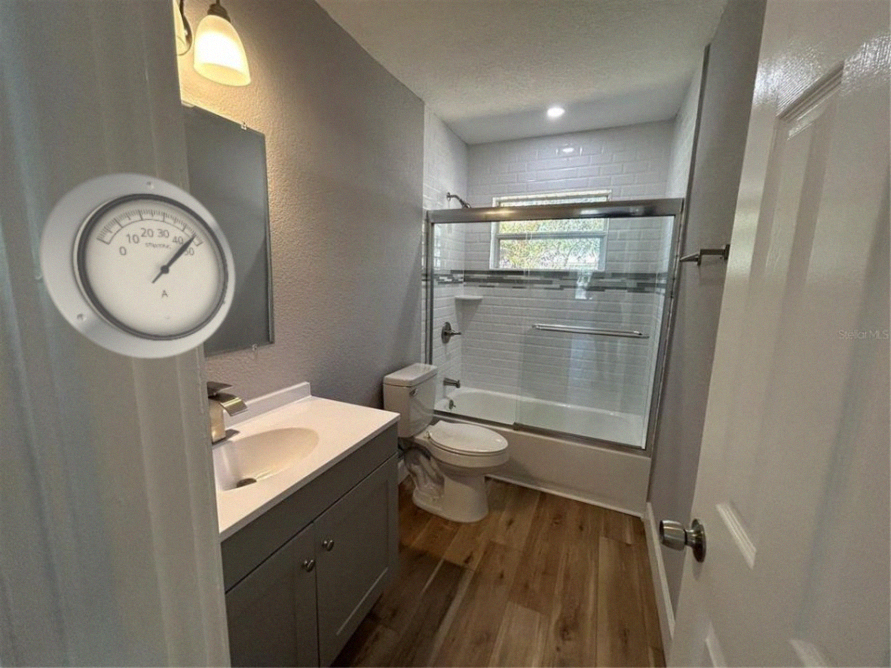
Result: 45 A
